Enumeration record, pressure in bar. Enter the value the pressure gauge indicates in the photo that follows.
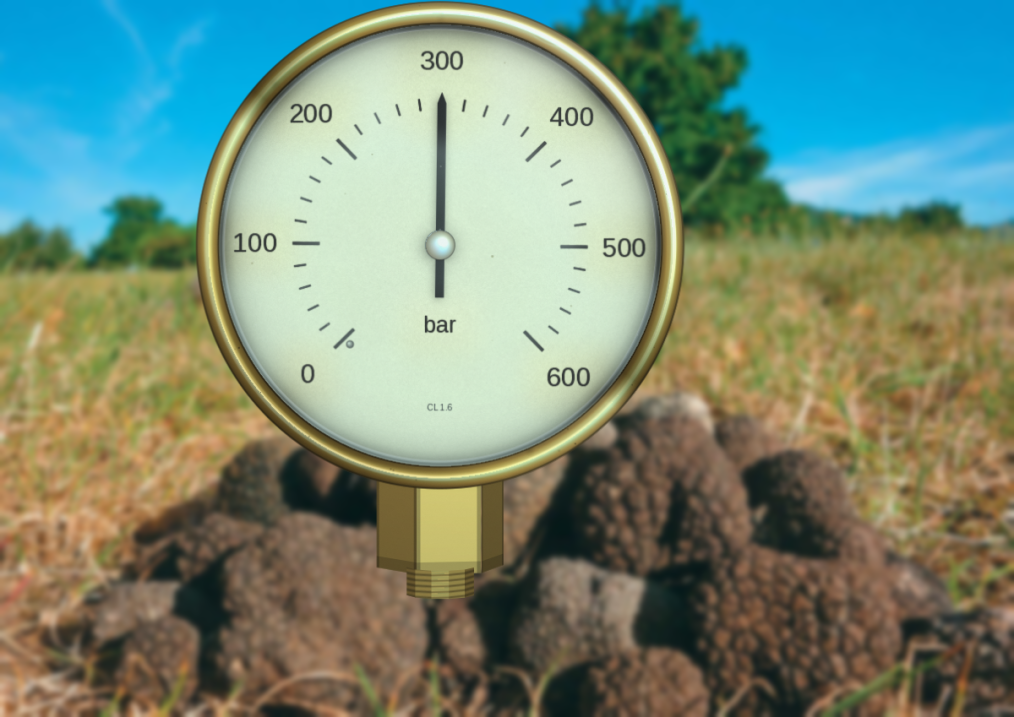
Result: 300 bar
